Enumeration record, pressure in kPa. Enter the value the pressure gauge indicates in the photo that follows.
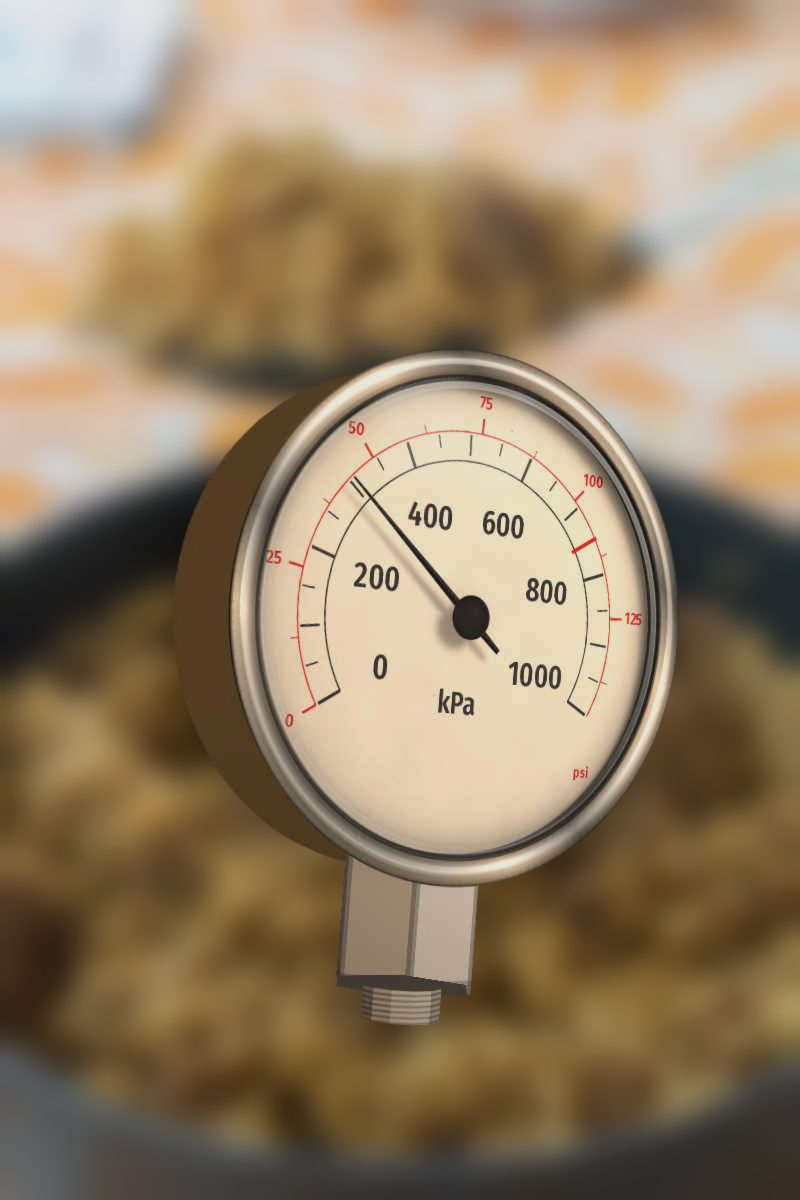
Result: 300 kPa
